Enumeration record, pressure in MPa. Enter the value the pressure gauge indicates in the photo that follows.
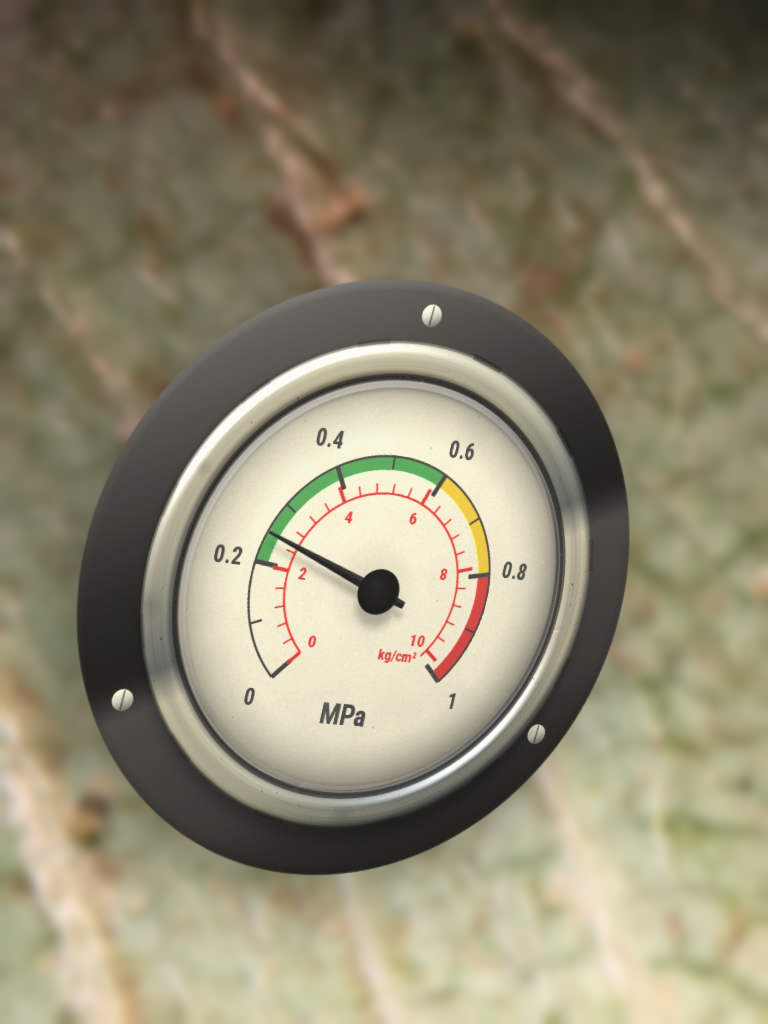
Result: 0.25 MPa
